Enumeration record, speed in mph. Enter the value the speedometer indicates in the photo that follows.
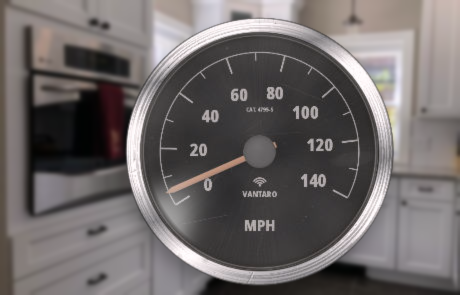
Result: 5 mph
